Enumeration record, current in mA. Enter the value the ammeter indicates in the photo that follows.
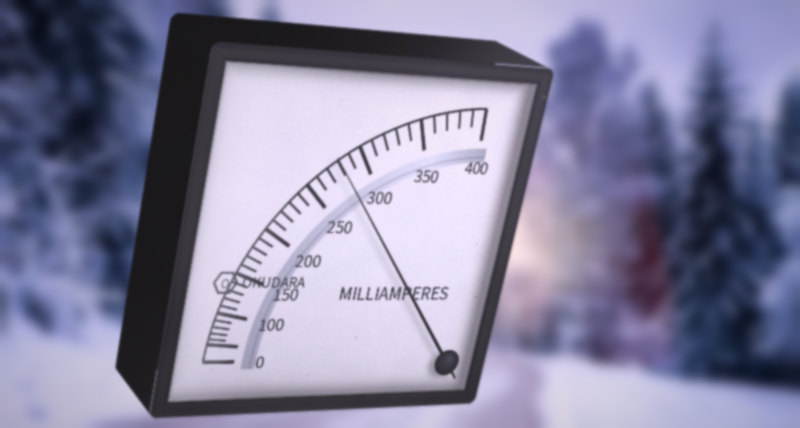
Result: 280 mA
